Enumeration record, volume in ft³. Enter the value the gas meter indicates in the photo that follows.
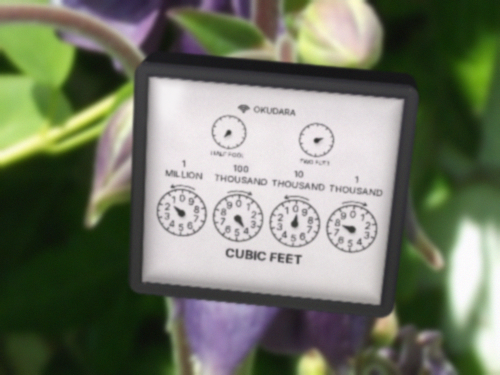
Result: 139800 ft³
